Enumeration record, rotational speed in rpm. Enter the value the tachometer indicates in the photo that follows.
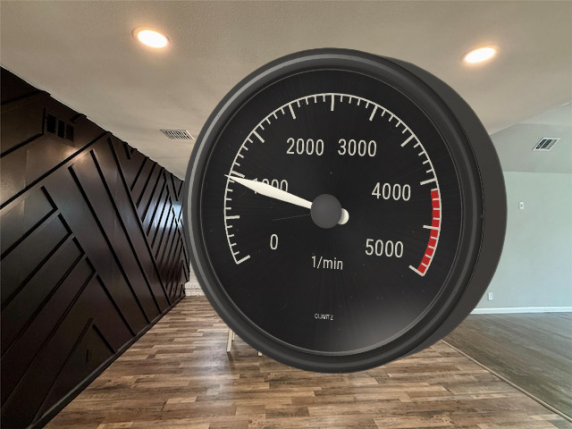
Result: 950 rpm
